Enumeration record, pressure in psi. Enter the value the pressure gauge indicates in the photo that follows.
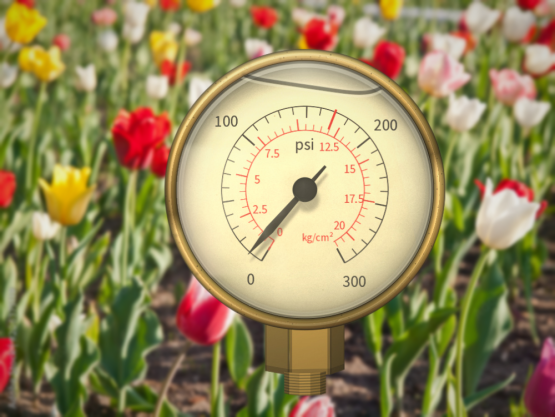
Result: 10 psi
